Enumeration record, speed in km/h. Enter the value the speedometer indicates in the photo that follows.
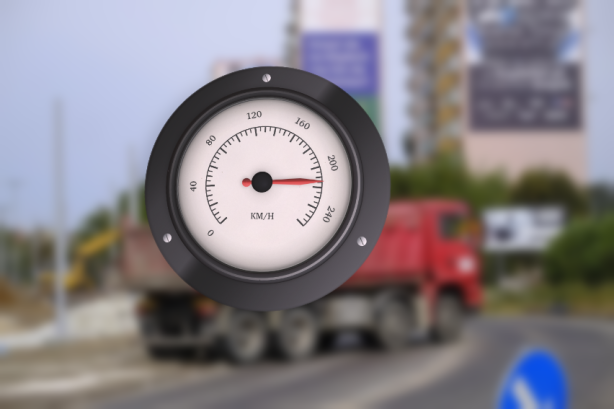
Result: 215 km/h
